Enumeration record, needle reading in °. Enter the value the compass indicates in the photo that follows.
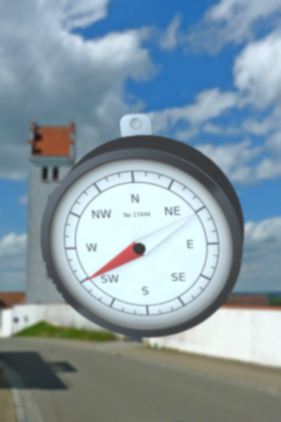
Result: 240 °
